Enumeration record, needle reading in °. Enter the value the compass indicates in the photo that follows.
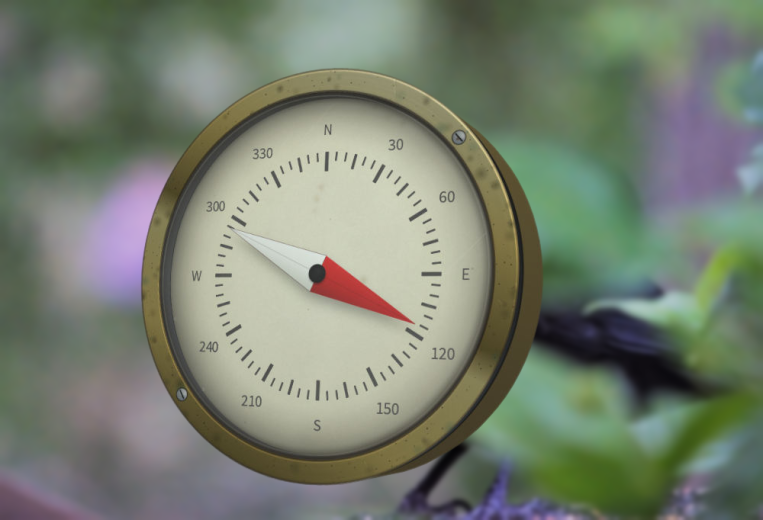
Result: 115 °
